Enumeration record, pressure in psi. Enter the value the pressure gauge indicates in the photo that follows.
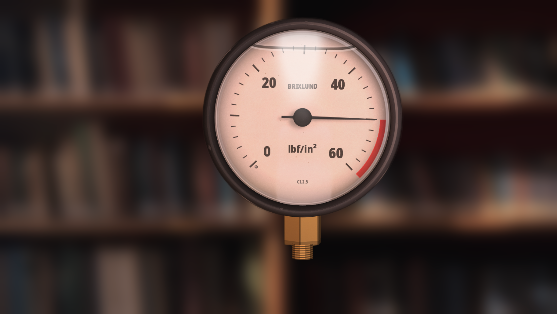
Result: 50 psi
